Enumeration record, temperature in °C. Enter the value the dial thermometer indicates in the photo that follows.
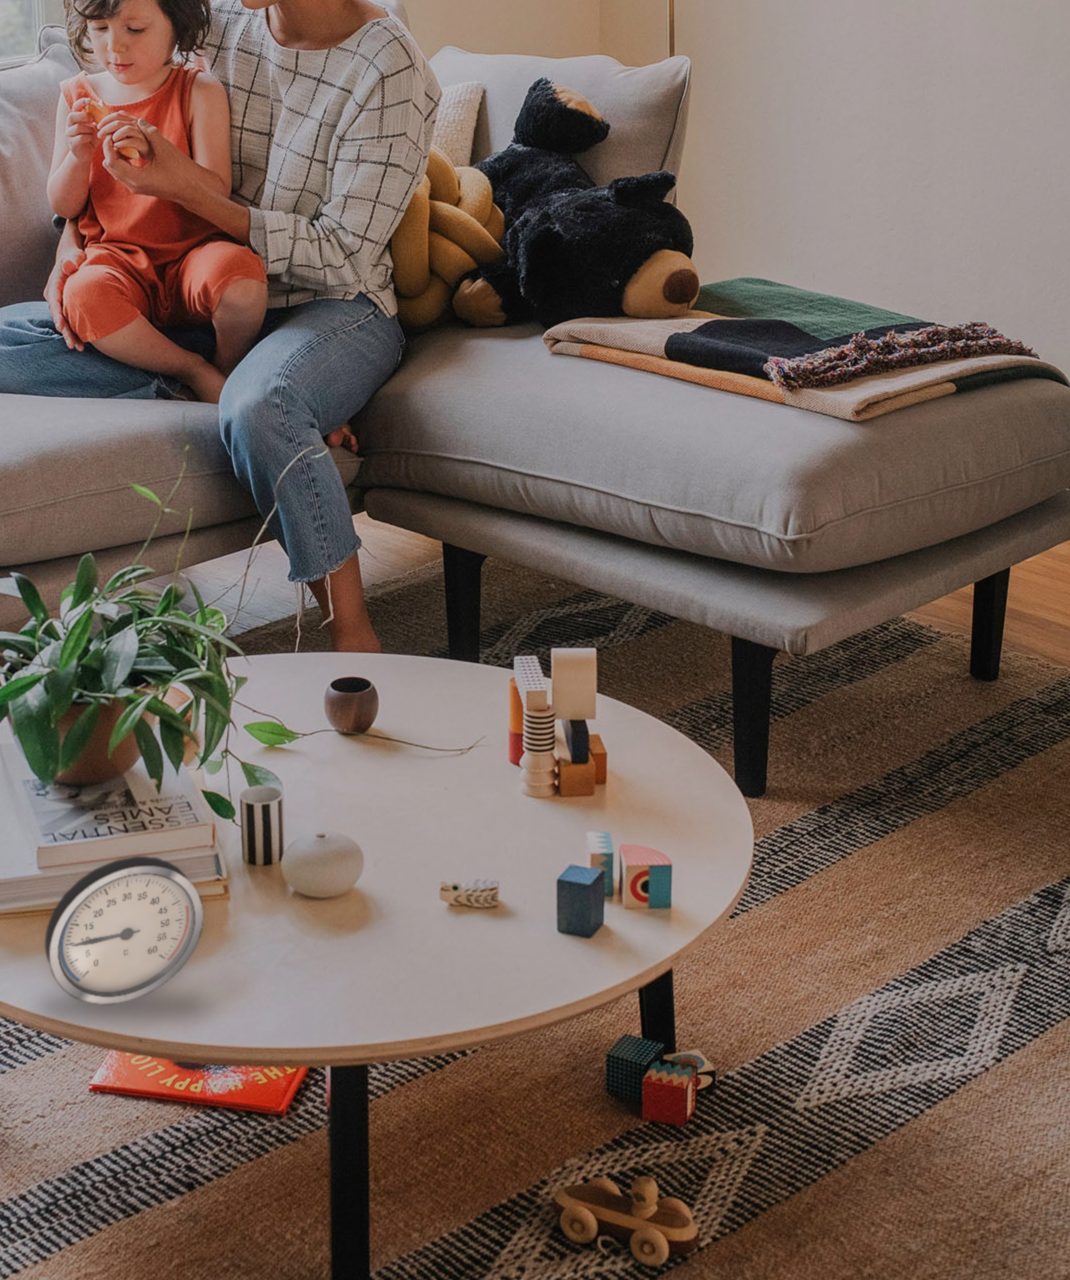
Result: 10 °C
